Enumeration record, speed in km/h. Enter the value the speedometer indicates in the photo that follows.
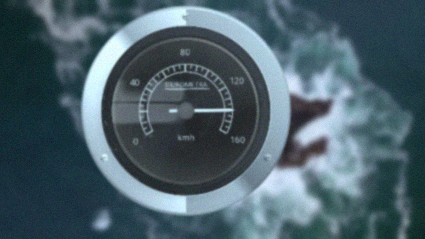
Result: 140 km/h
